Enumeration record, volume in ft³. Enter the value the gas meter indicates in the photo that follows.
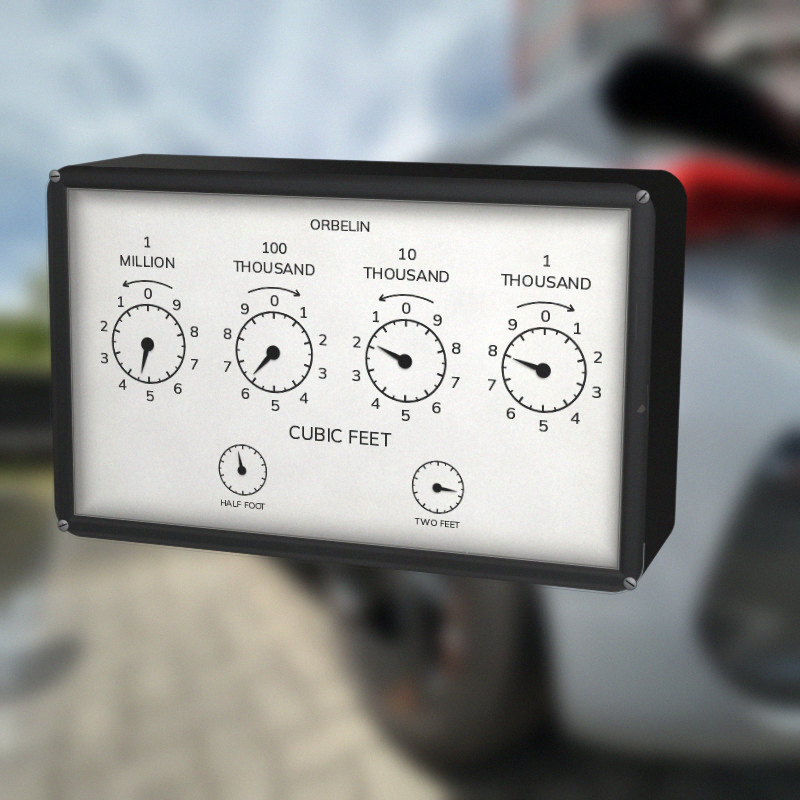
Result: 461800 ft³
